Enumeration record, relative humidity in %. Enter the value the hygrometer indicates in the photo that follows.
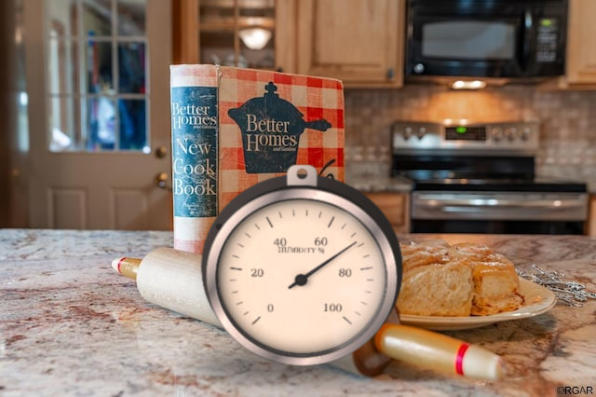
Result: 70 %
